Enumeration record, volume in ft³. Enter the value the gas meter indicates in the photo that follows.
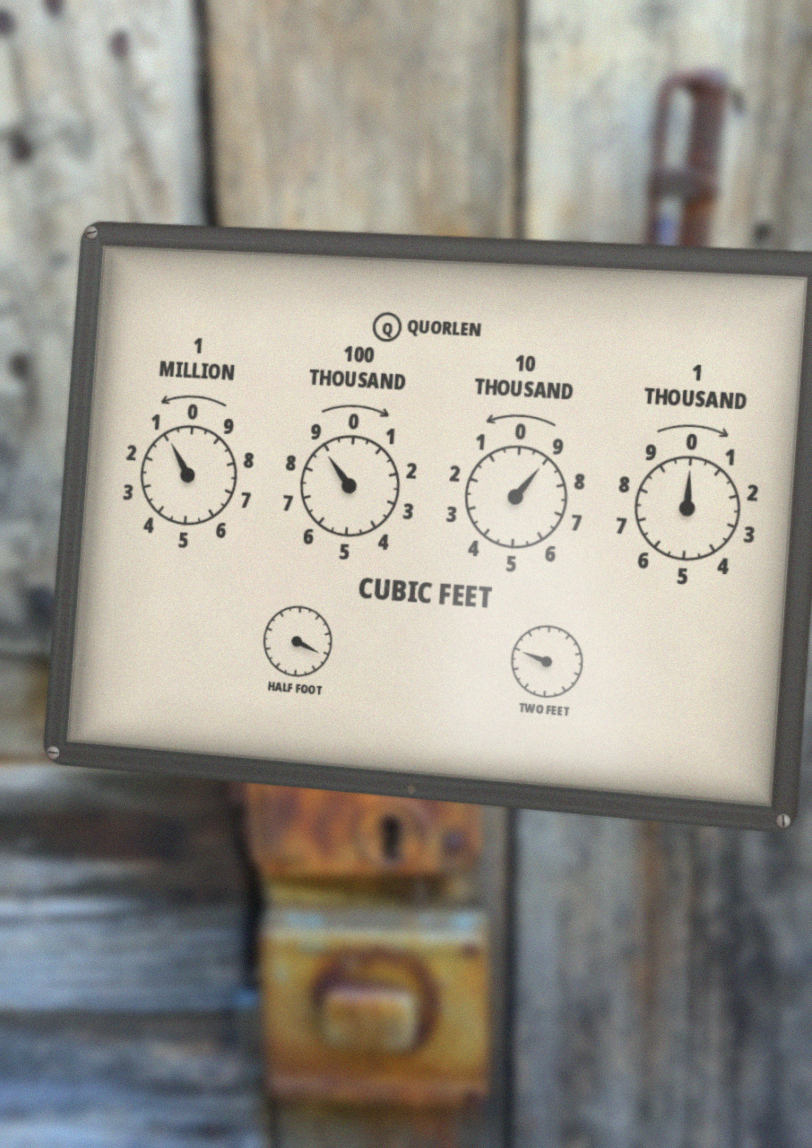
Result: 89000 ft³
